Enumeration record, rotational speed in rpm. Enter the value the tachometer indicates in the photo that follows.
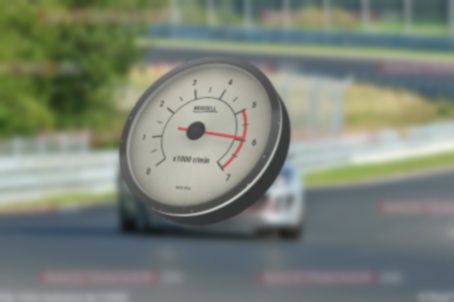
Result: 6000 rpm
